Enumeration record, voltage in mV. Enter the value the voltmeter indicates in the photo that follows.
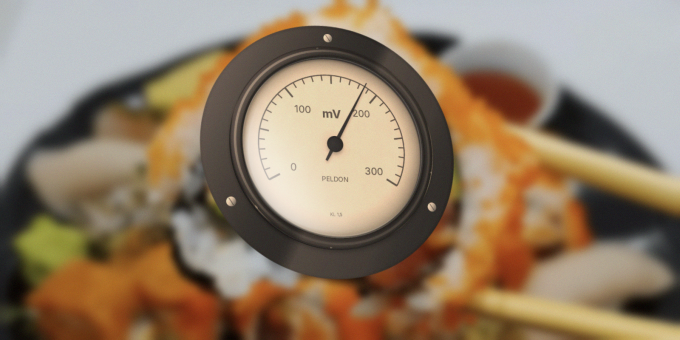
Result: 185 mV
